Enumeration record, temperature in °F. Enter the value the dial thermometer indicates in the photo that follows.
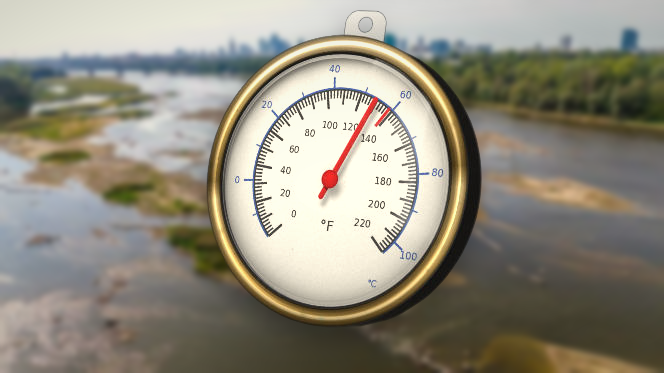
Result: 130 °F
